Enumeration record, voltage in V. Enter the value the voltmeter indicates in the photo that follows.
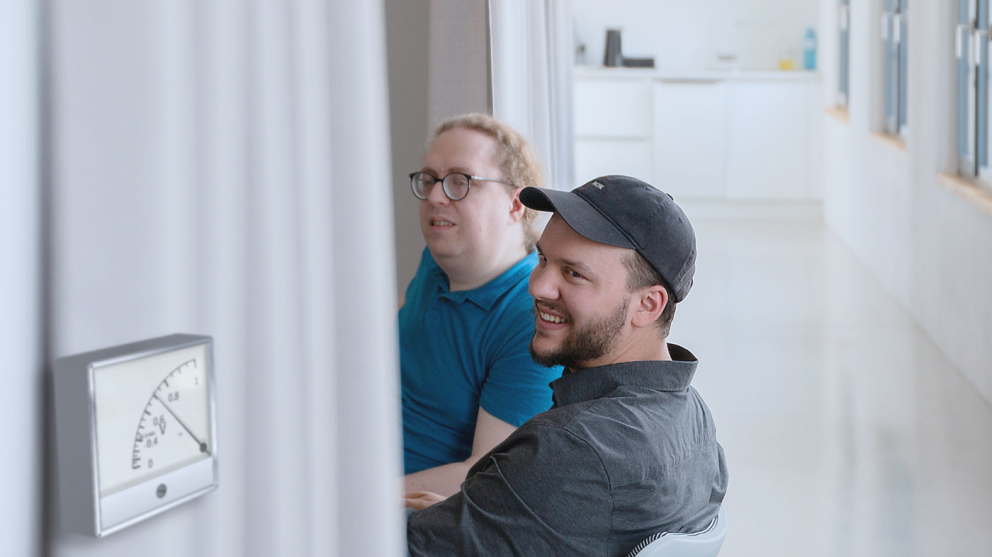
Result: 0.7 V
